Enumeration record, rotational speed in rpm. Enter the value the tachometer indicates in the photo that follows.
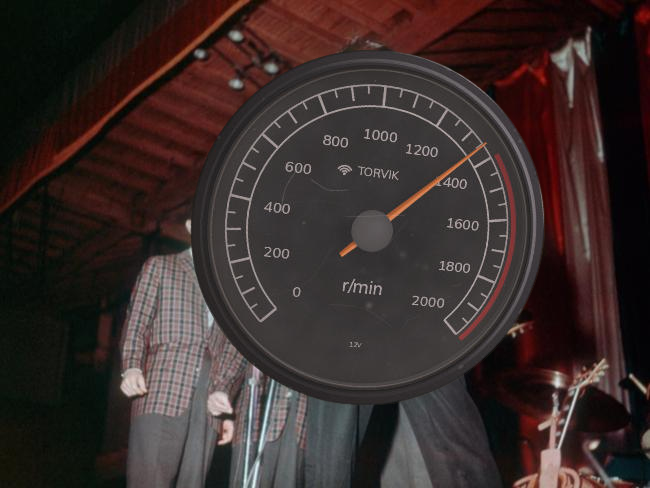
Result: 1350 rpm
